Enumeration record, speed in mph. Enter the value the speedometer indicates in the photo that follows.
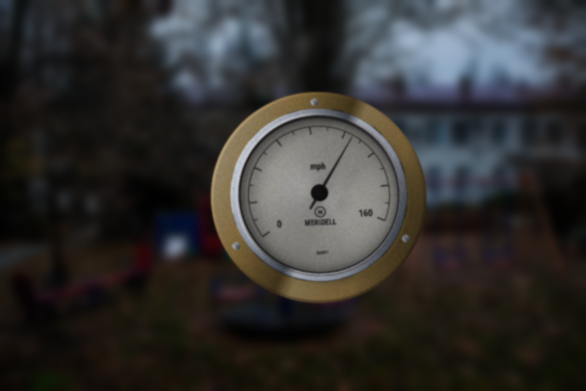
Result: 105 mph
